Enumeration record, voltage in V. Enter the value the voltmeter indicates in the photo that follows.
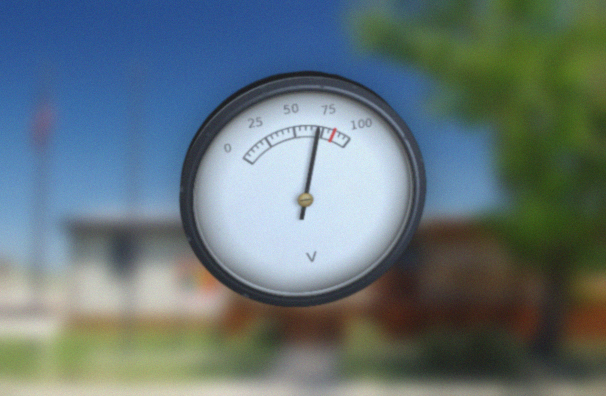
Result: 70 V
